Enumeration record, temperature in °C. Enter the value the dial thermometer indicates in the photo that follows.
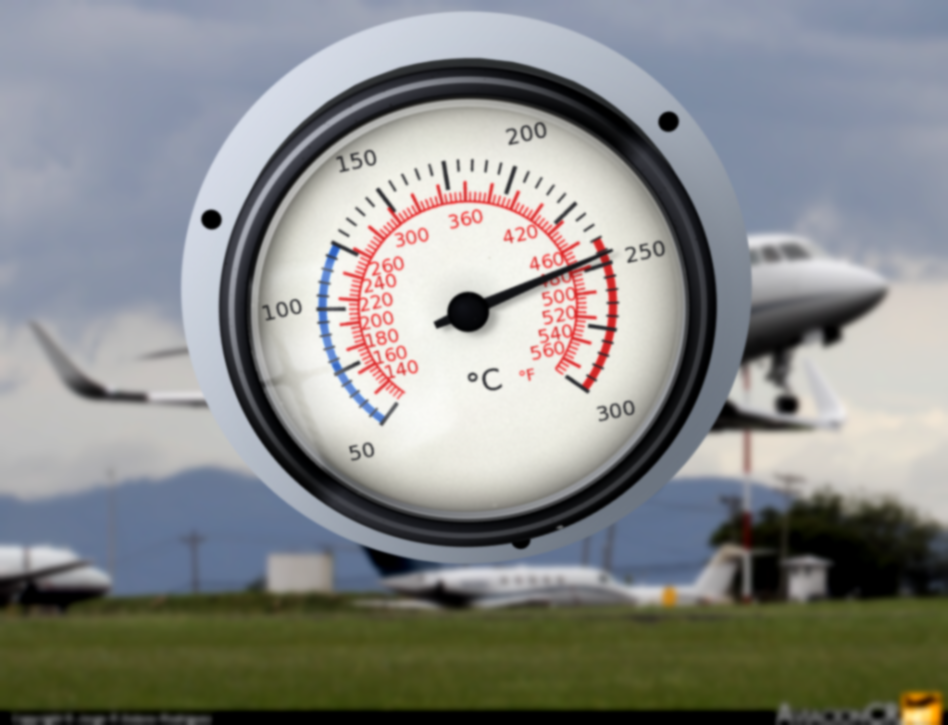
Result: 245 °C
